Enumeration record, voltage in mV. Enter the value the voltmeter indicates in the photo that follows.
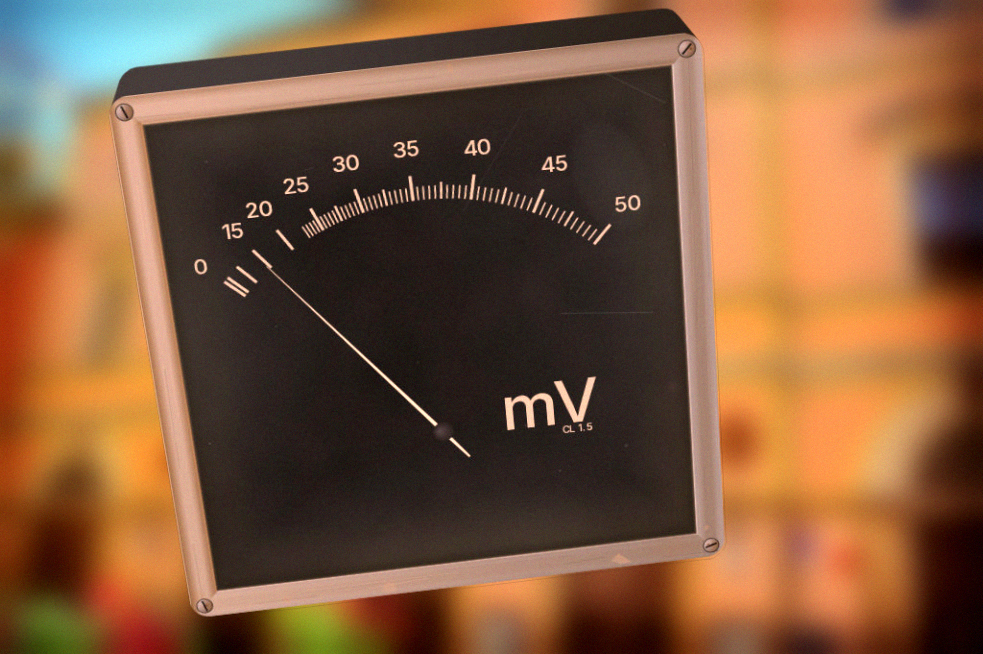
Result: 15 mV
